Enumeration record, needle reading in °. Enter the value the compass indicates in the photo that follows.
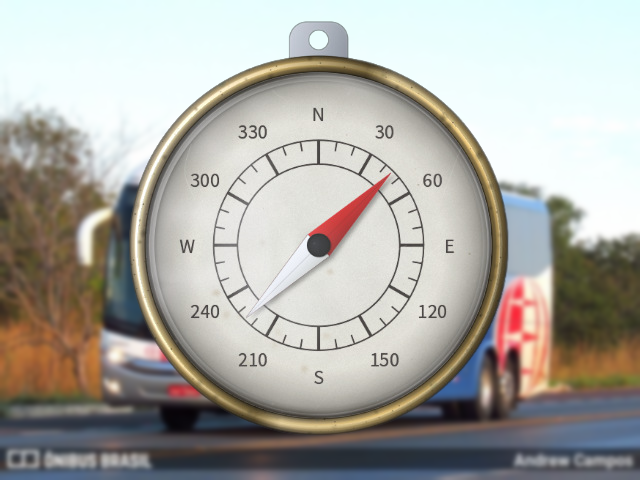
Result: 45 °
